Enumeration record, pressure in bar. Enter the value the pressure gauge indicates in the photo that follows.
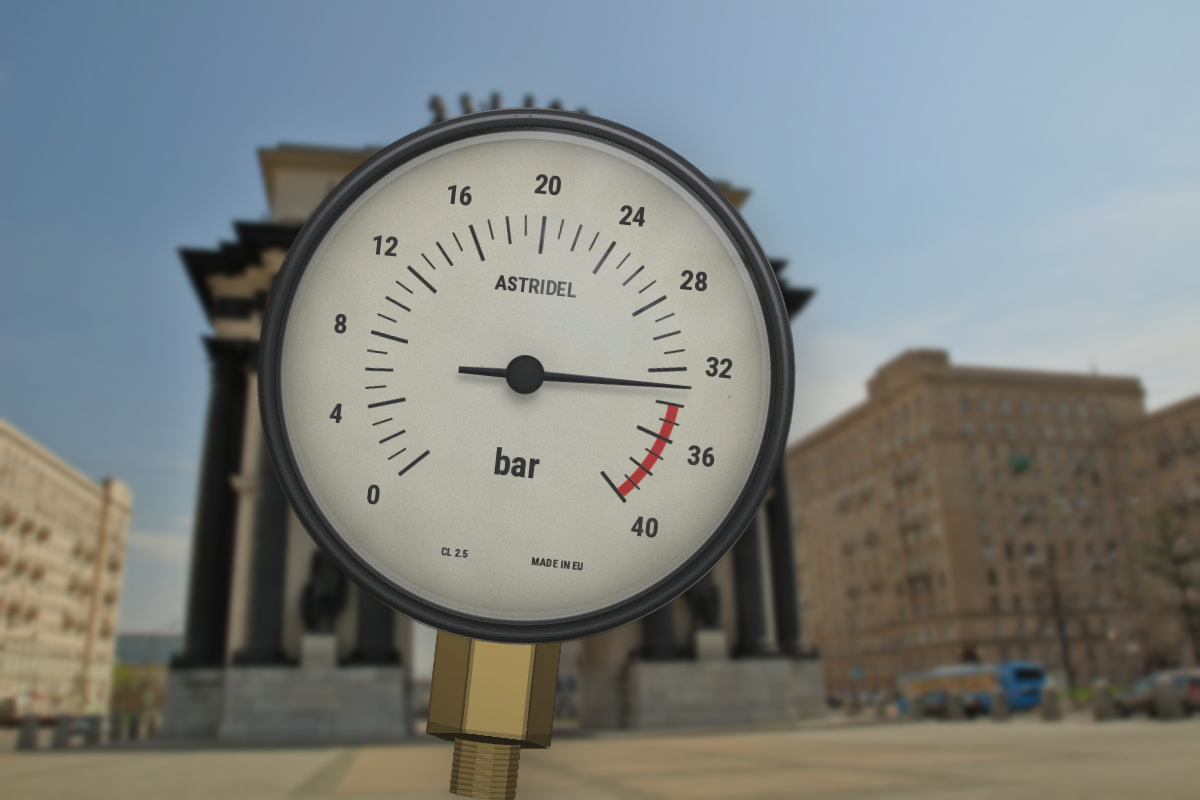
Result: 33 bar
